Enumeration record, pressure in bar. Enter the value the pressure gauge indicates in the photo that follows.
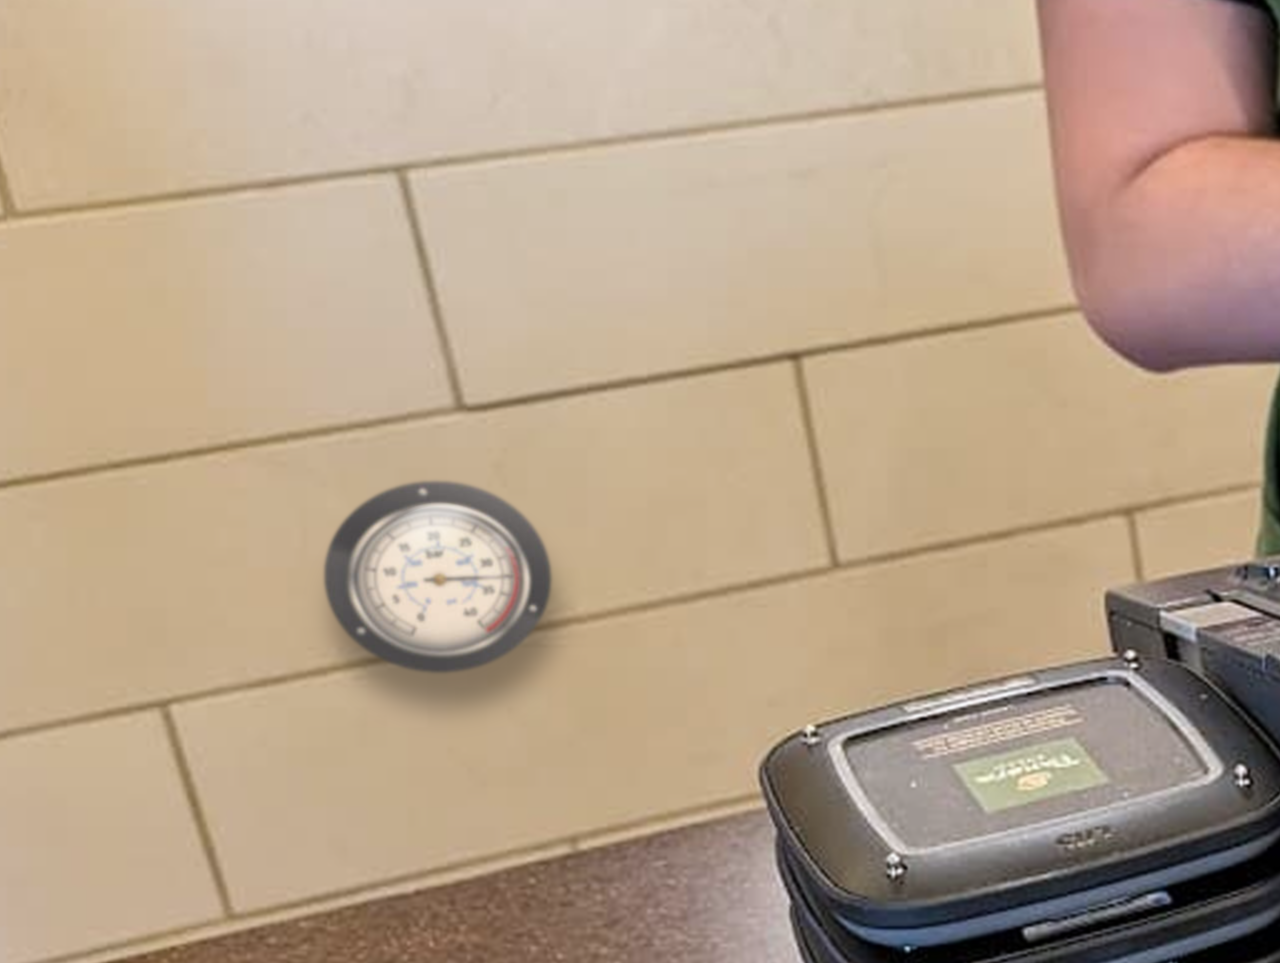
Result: 32.5 bar
